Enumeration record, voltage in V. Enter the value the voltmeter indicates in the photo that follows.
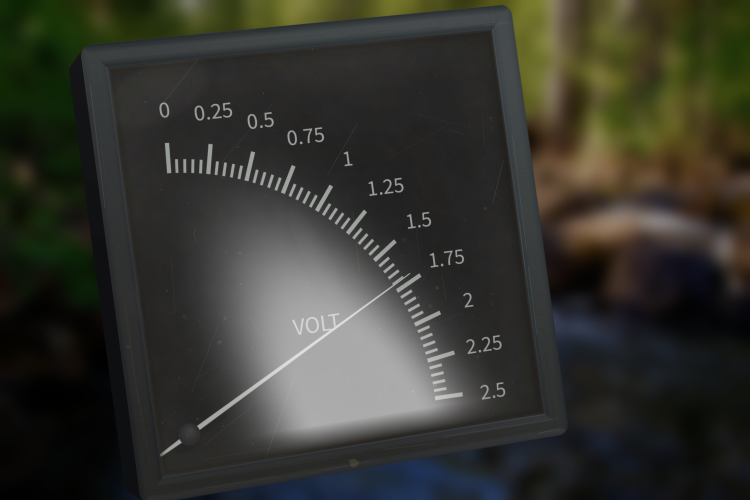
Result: 1.7 V
